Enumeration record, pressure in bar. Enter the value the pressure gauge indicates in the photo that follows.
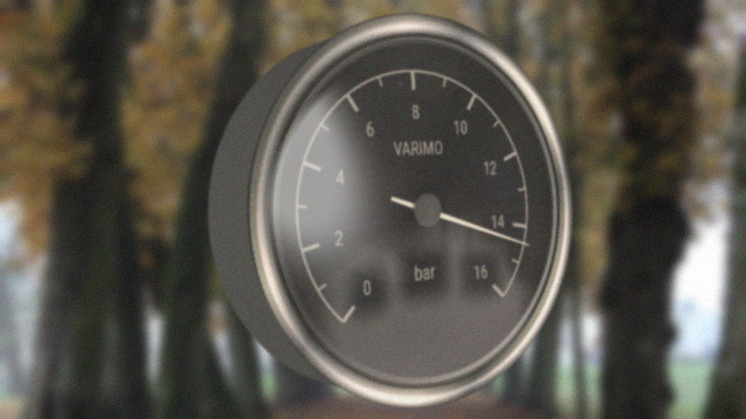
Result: 14.5 bar
